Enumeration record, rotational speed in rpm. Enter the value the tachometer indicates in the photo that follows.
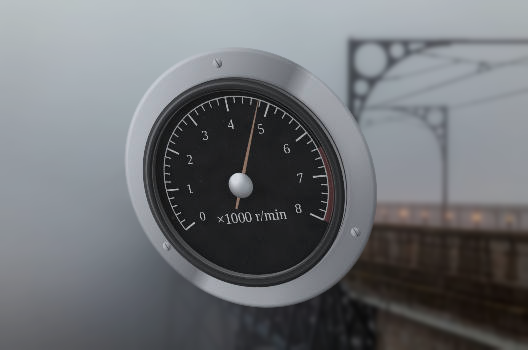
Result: 4800 rpm
